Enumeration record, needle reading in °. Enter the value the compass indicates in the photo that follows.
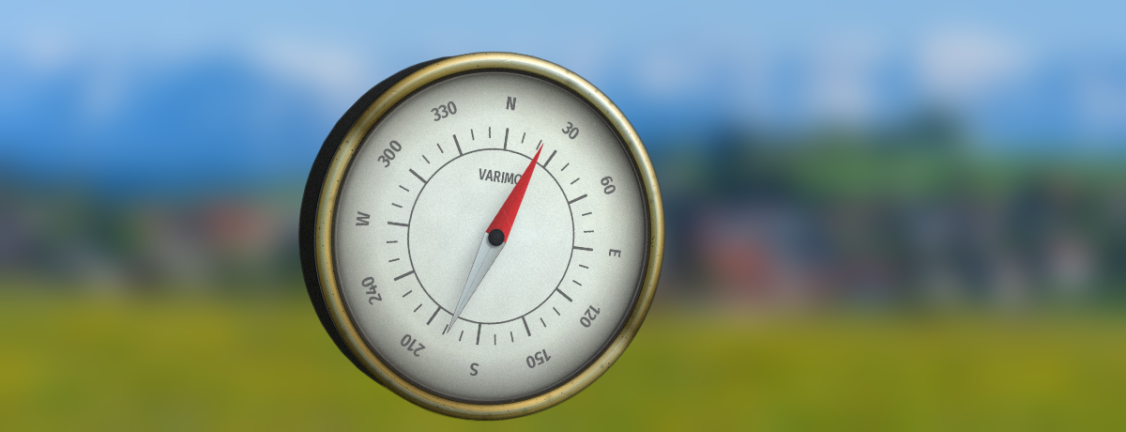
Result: 20 °
